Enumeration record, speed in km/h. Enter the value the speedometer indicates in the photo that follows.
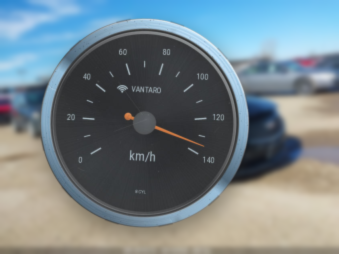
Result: 135 km/h
